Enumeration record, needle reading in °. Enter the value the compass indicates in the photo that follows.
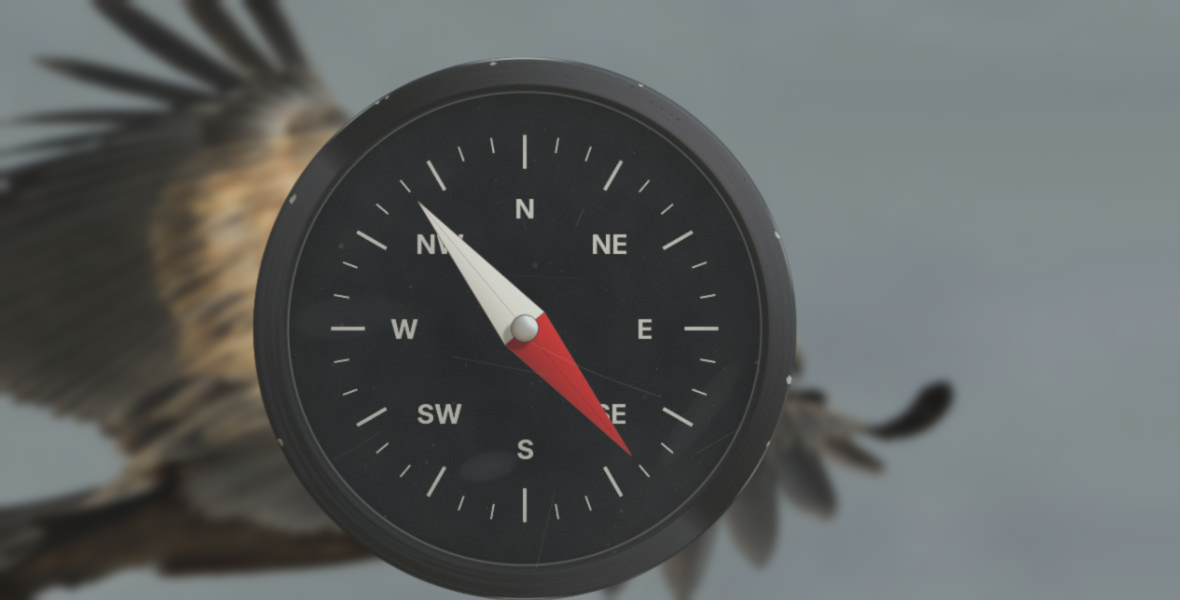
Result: 140 °
